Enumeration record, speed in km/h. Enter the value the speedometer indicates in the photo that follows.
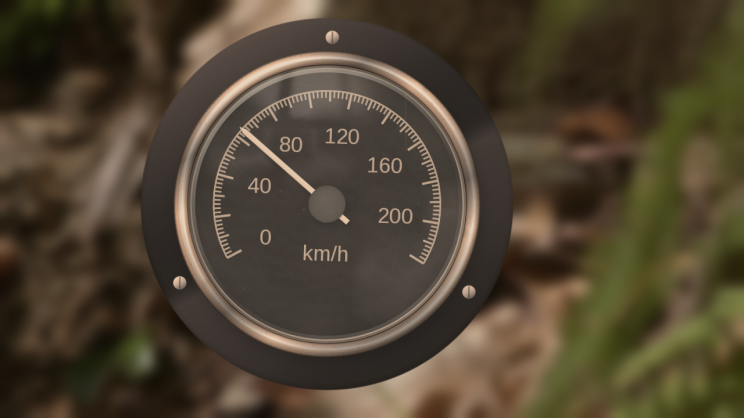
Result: 64 km/h
